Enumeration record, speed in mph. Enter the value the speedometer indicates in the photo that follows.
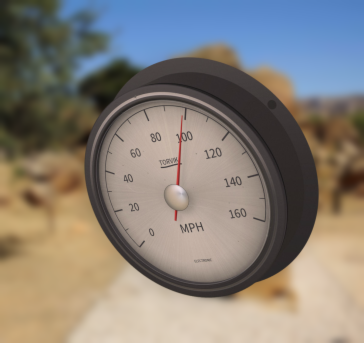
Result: 100 mph
